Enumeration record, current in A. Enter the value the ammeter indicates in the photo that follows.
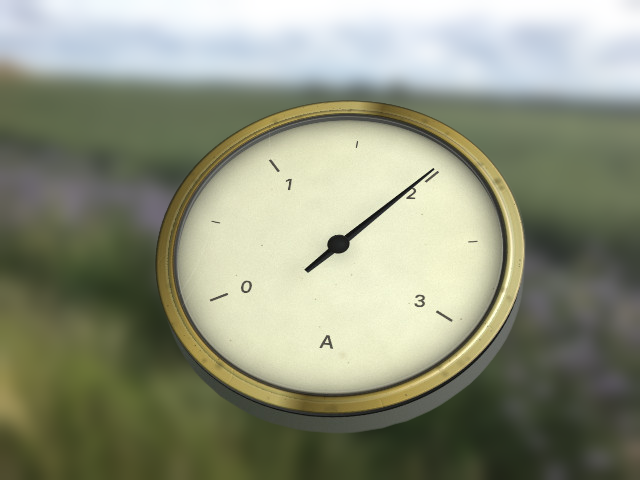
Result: 2 A
